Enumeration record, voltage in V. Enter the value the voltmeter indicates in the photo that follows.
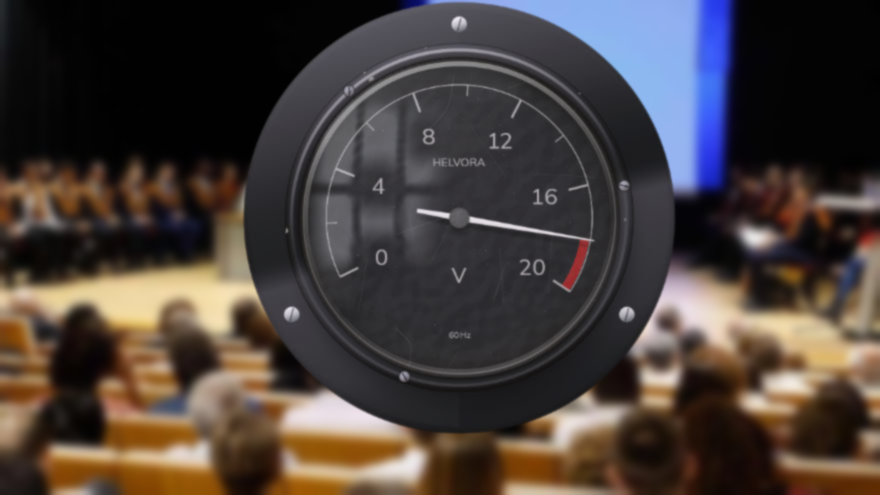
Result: 18 V
